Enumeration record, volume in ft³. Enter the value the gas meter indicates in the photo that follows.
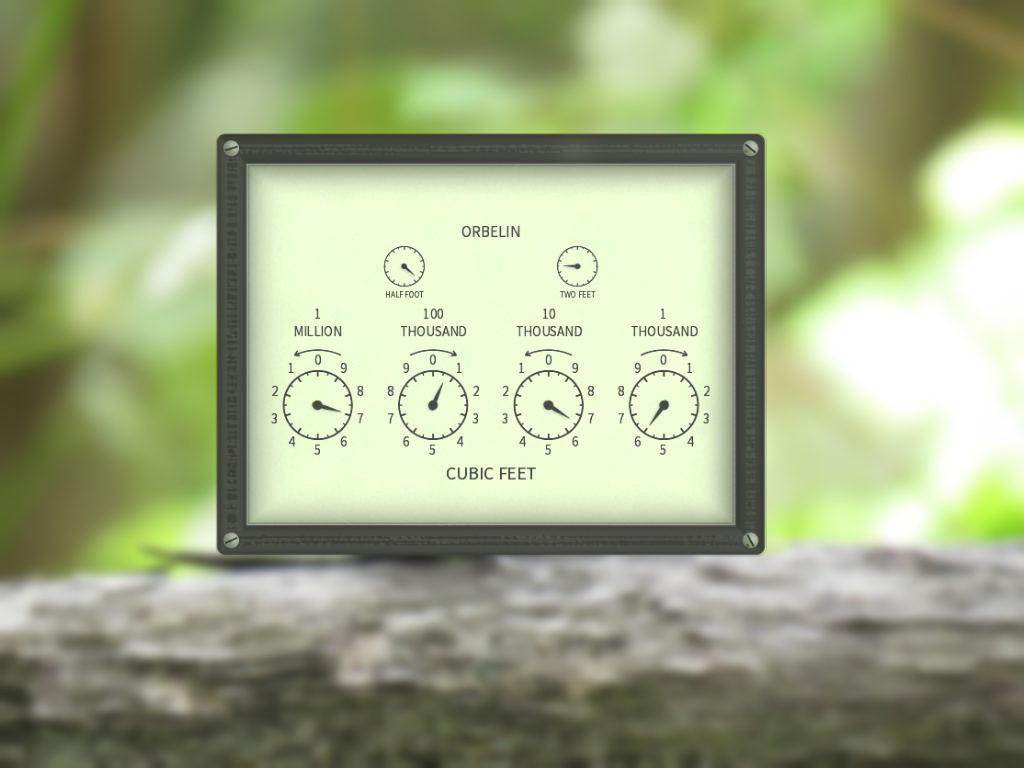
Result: 706600 ft³
